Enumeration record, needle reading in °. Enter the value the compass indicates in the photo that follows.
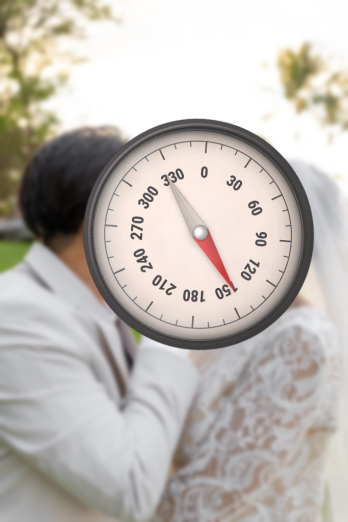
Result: 145 °
